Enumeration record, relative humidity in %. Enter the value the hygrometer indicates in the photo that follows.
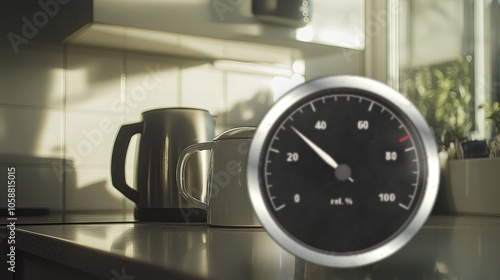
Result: 30 %
